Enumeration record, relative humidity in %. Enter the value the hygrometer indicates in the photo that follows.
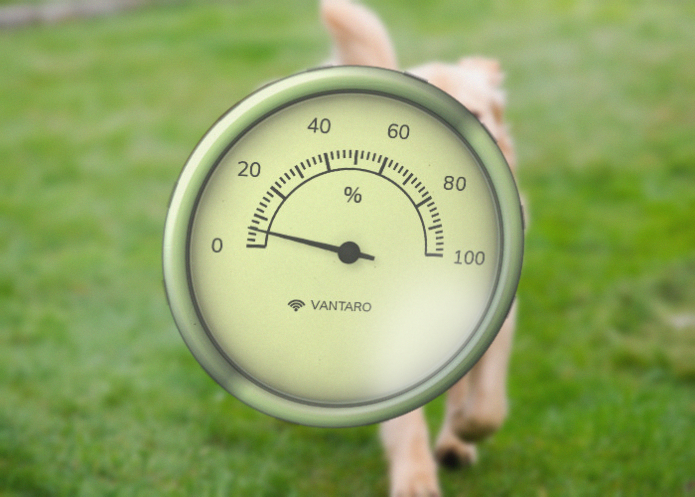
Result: 6 %
